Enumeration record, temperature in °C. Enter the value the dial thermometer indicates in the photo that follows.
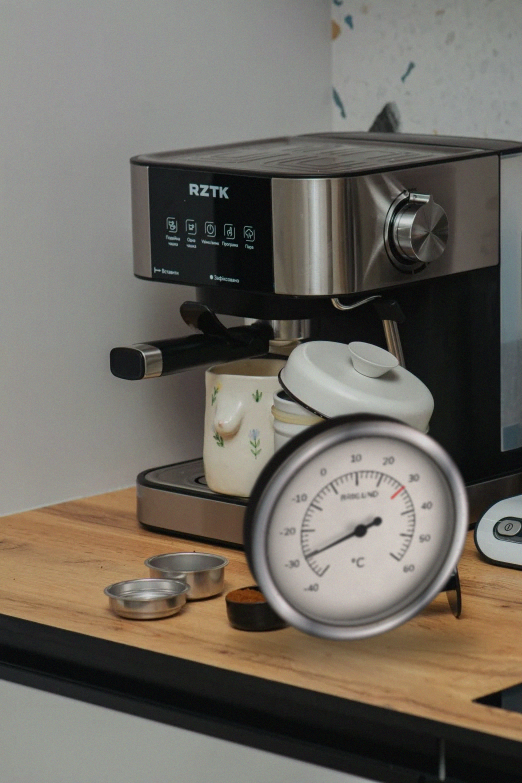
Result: -30 °C
